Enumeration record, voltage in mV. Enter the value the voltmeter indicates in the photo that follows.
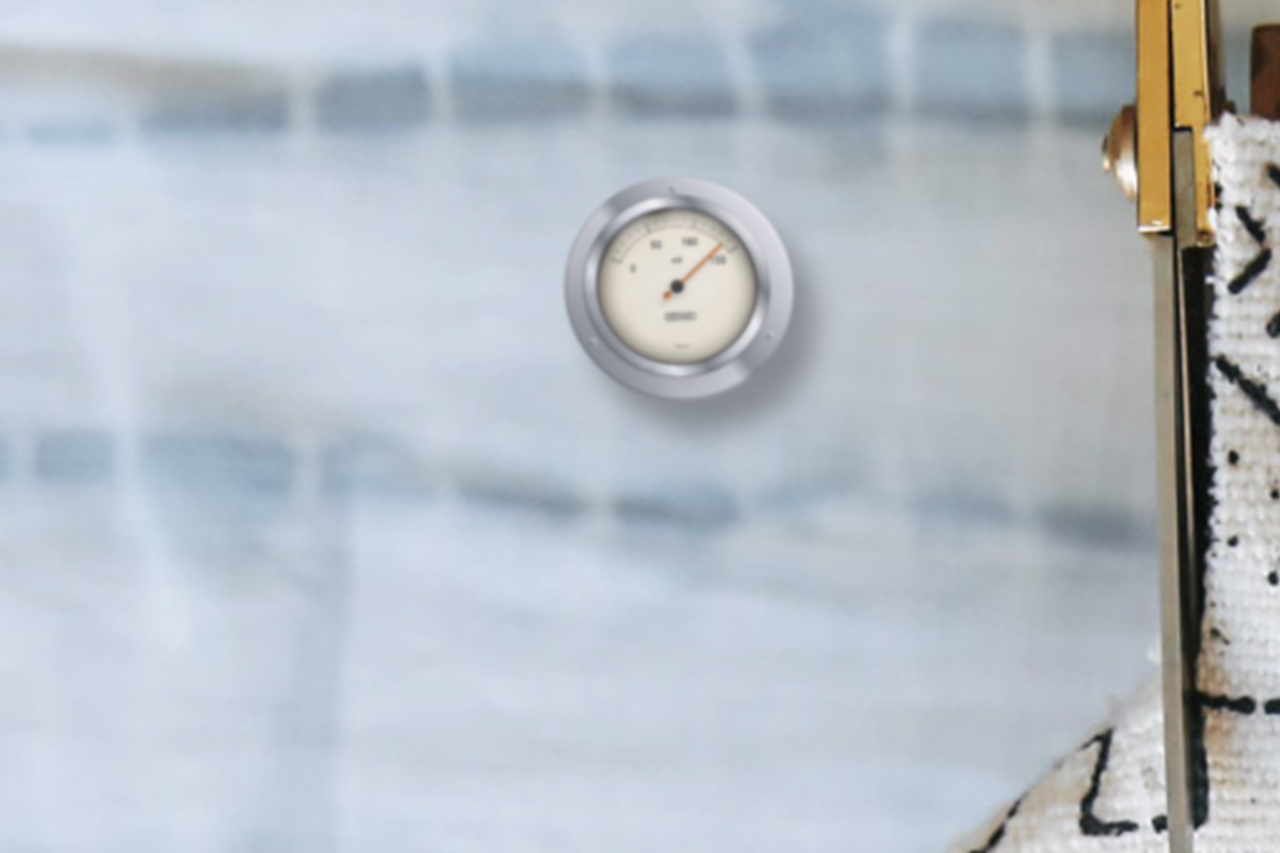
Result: 140 mV
